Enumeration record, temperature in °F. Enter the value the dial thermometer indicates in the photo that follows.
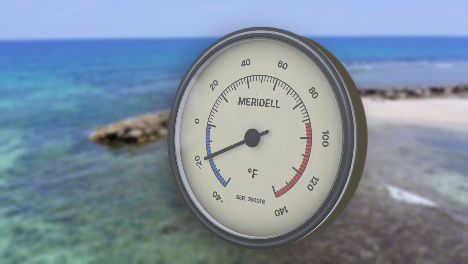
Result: -20 °F
